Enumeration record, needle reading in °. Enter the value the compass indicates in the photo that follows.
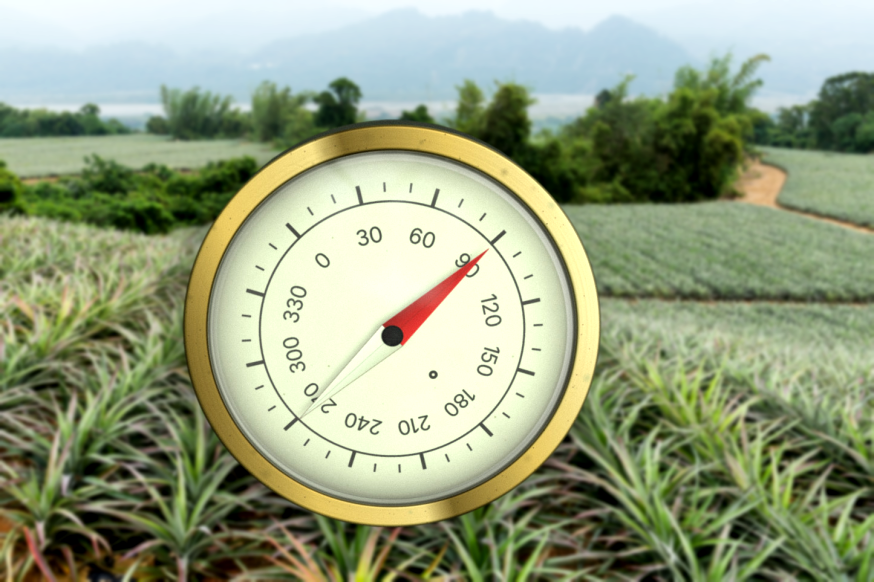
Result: 90 °
